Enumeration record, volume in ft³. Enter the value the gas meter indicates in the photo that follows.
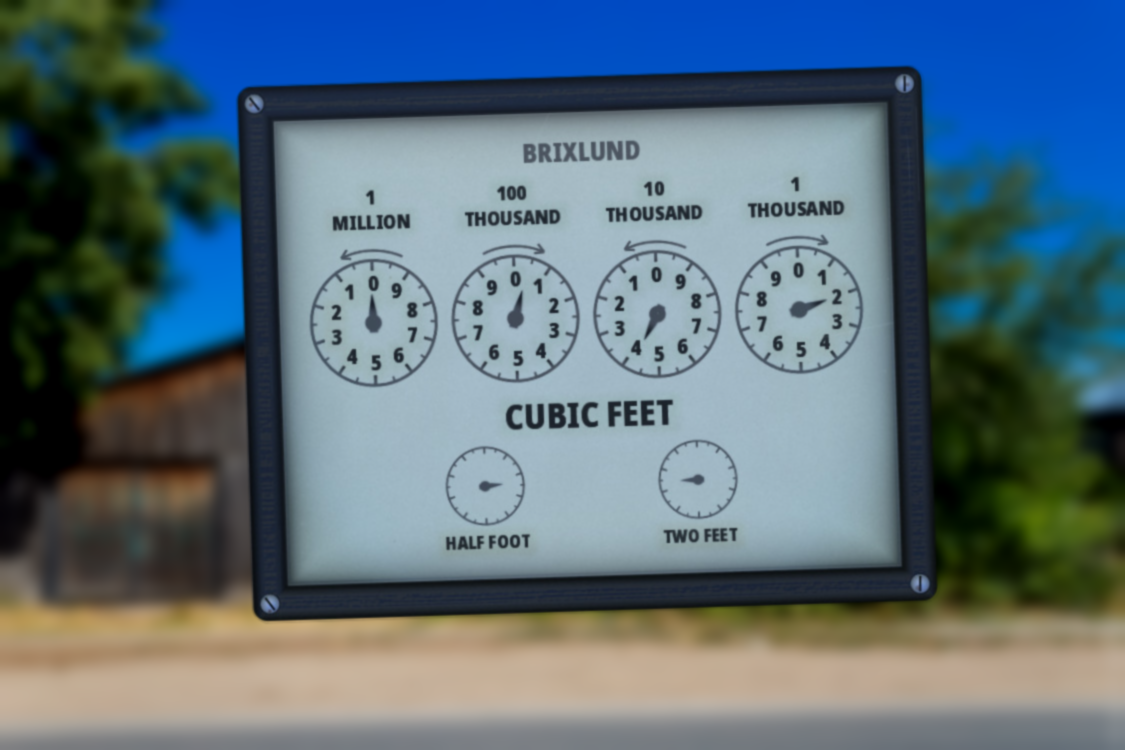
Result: 4200 ft³
